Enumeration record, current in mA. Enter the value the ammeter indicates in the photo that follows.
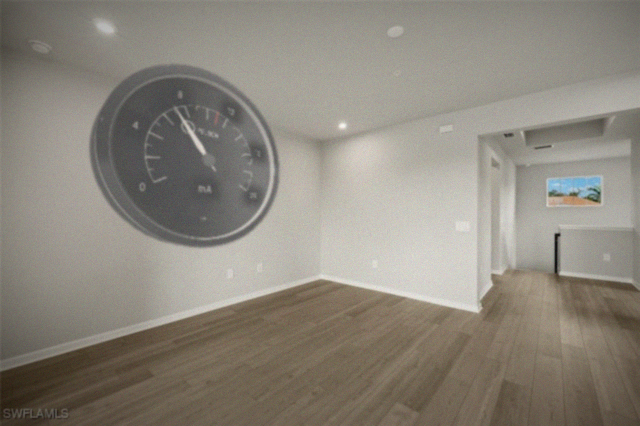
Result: 7 mA
